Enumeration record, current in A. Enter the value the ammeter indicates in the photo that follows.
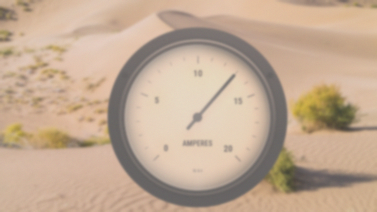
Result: 13 A
